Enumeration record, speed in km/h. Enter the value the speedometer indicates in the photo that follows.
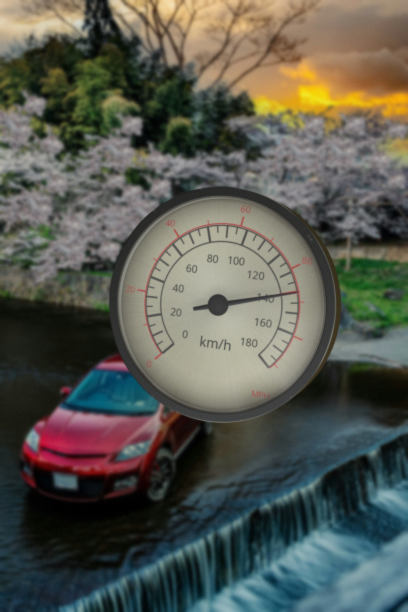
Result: 140 km/h
